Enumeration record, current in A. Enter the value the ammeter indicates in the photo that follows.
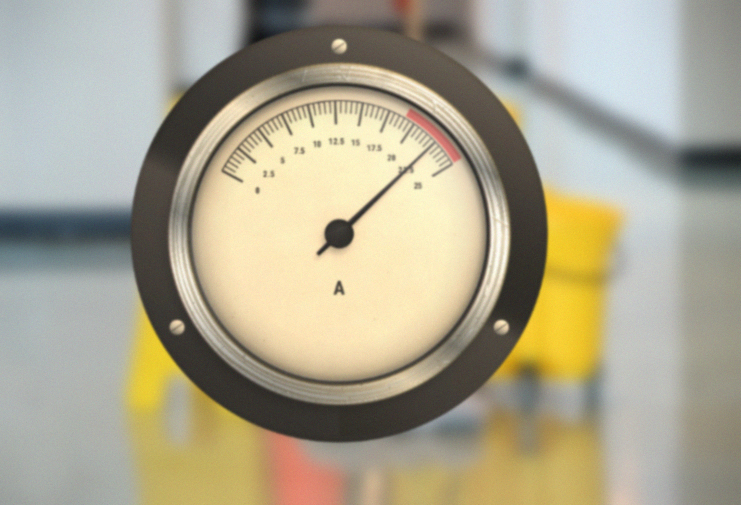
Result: 22.5 A
